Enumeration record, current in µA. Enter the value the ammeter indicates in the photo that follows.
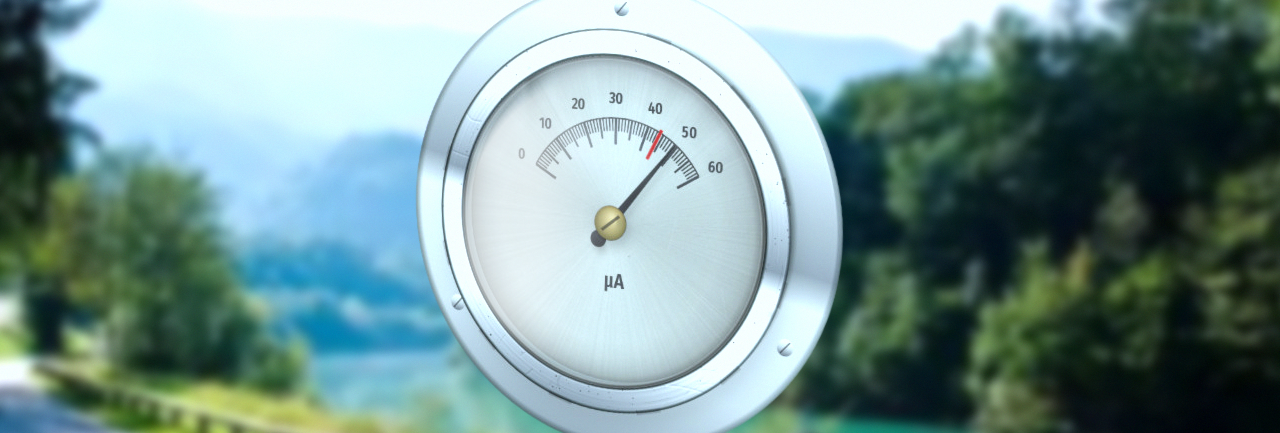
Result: 50 µA
